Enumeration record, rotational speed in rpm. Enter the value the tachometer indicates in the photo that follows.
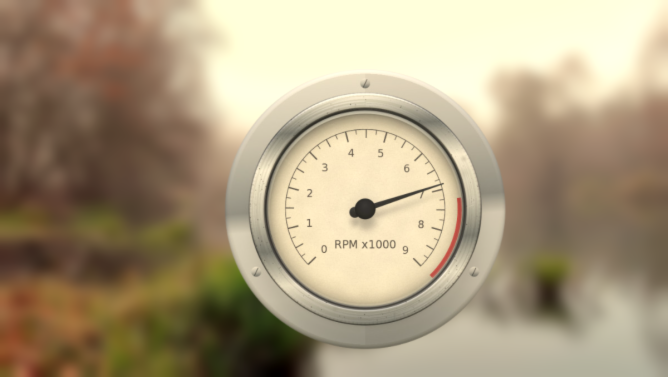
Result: 6875 rpm
